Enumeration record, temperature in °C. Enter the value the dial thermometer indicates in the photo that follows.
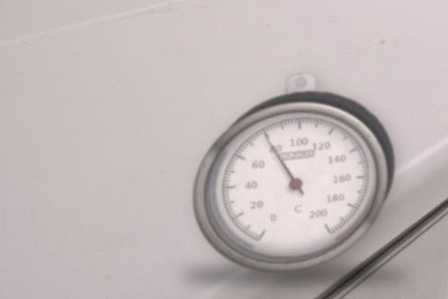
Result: 80 °C
